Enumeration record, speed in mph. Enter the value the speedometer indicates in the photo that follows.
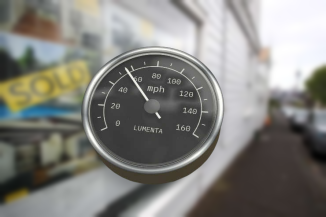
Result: 55 mph
